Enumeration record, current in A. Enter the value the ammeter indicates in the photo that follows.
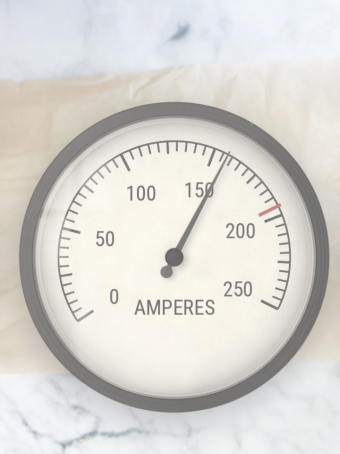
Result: 157.5 A
